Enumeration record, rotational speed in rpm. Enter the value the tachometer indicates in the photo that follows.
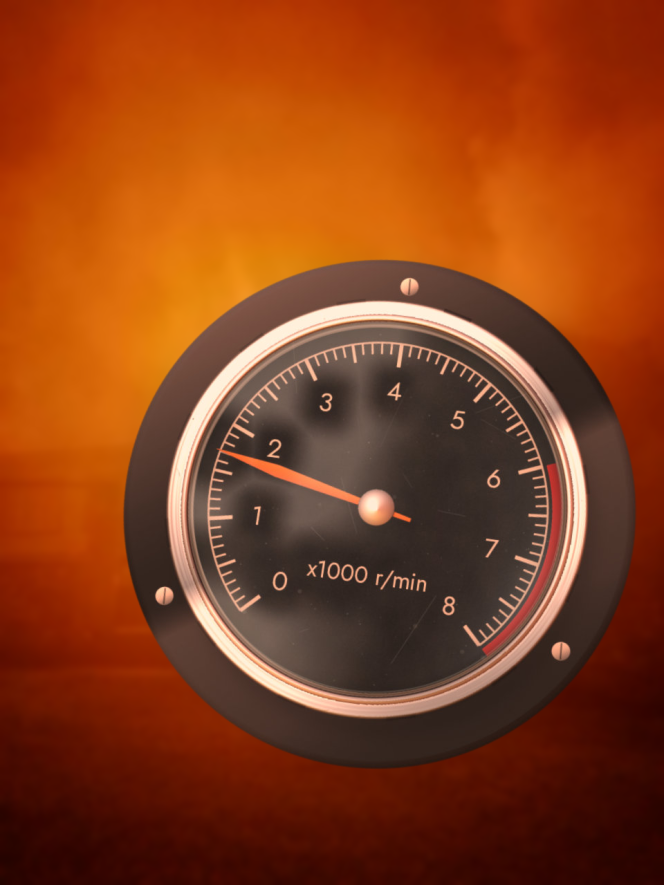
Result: 1700 rpm
